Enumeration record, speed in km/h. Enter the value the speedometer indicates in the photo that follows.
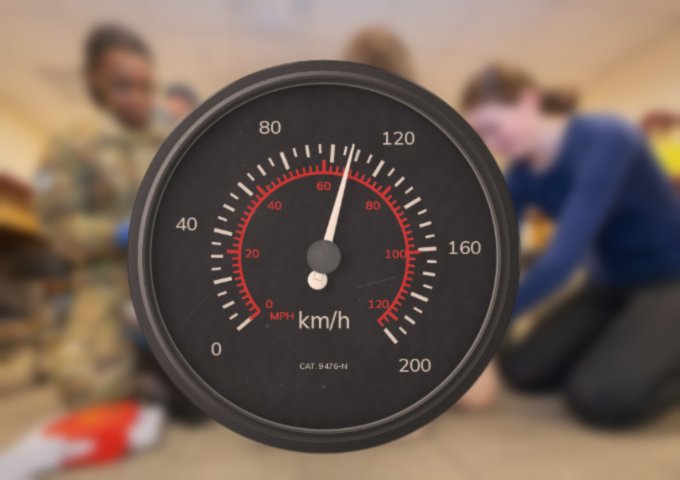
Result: 107.5 km/h
